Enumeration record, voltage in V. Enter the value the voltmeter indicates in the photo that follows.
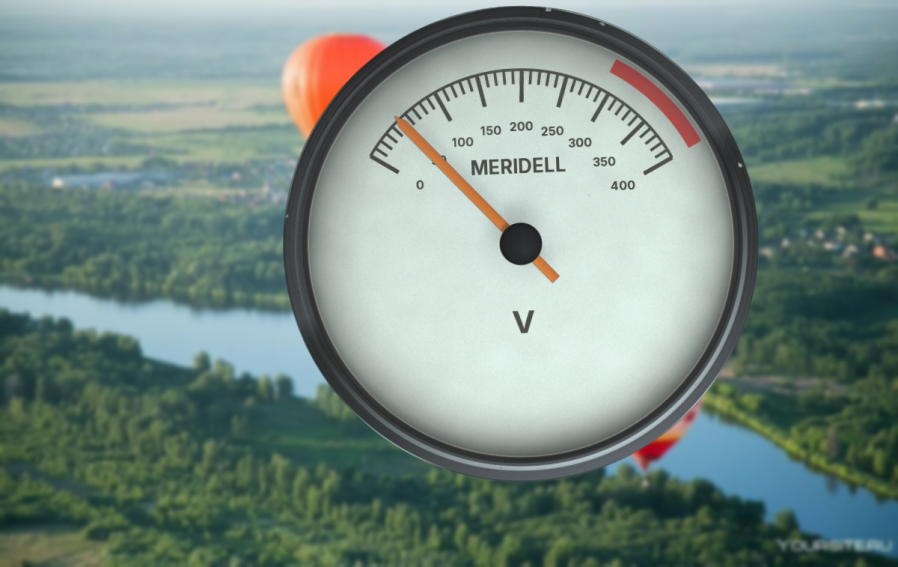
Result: 50 V
